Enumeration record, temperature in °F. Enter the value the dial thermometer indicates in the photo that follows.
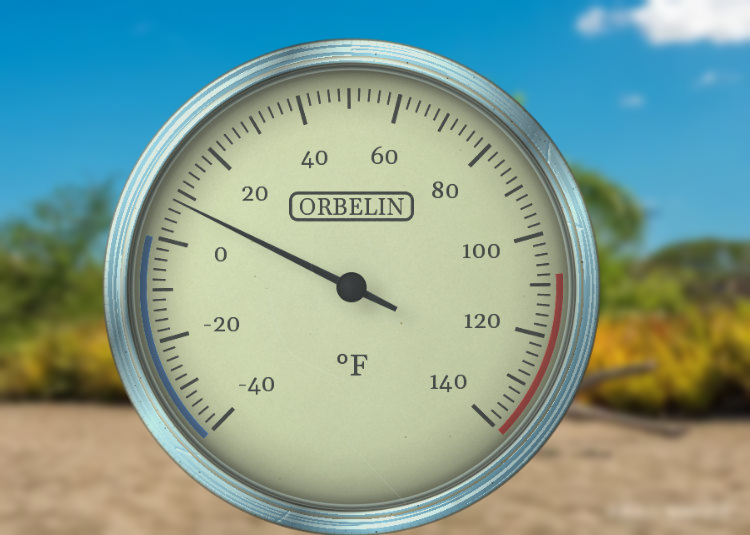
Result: 8 °F
